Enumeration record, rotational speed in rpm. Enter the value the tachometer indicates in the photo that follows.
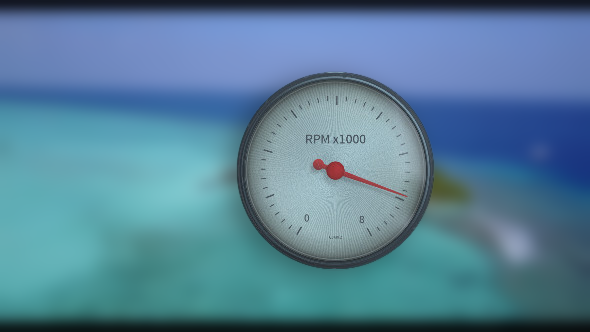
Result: 6900 rpm
